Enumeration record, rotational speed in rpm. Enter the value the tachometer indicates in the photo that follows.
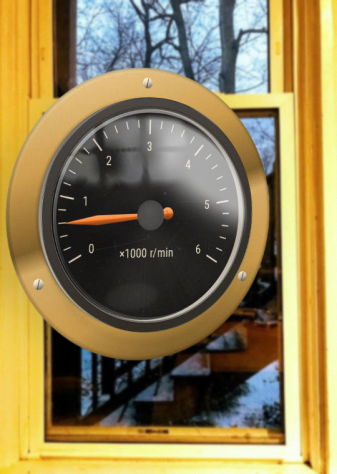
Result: 600 rpm
